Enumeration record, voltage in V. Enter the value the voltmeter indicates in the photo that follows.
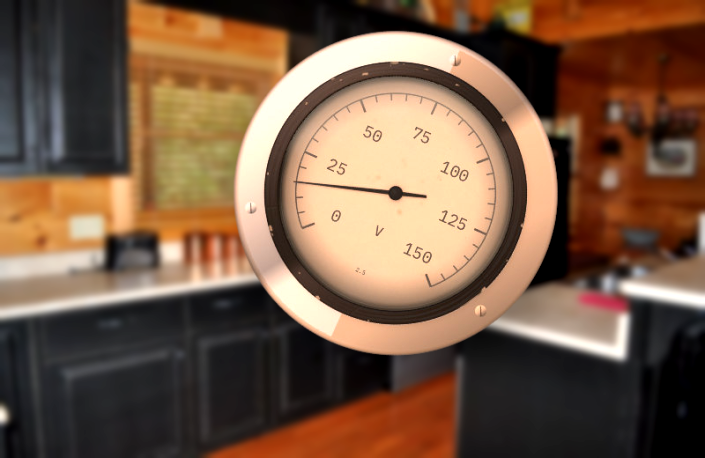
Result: 15 V
